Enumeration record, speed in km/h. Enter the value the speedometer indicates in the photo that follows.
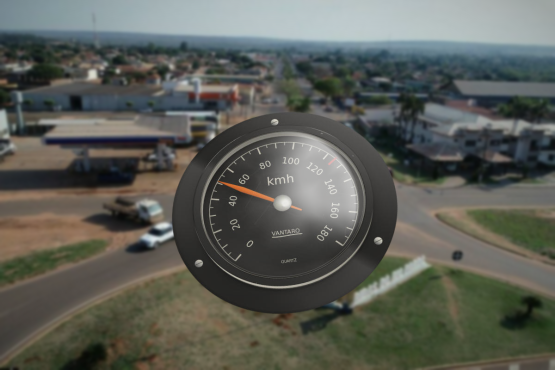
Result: 50 km/h
